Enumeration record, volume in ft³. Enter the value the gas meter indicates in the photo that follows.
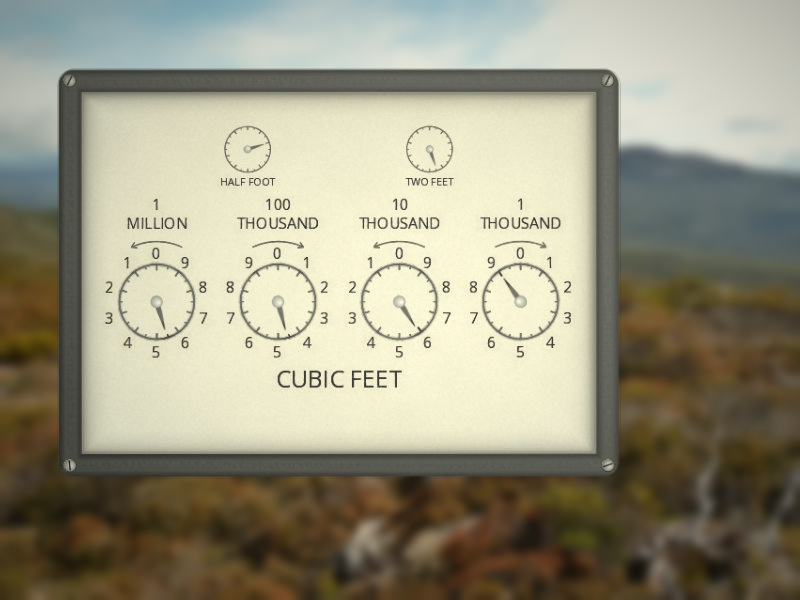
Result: 545900 ft³
